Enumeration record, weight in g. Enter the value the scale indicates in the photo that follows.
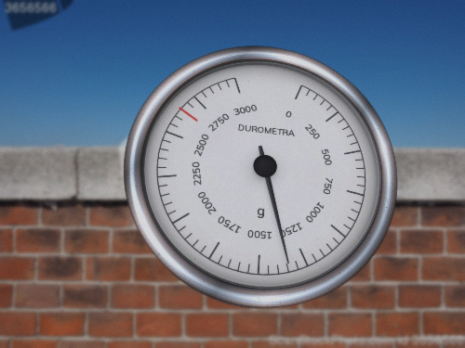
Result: 1350 g
